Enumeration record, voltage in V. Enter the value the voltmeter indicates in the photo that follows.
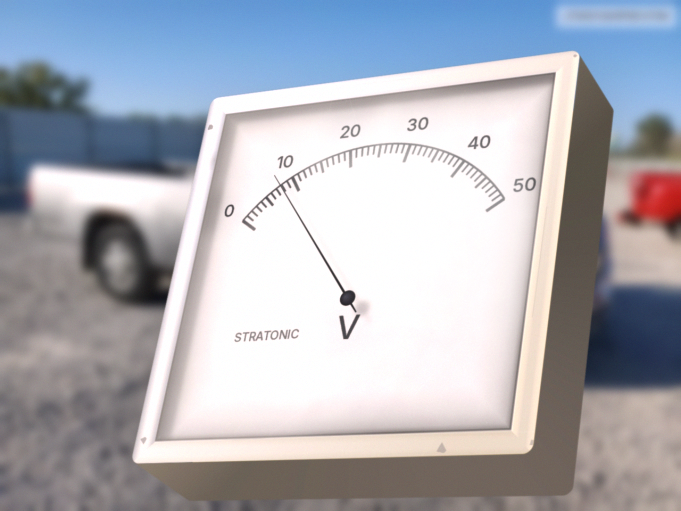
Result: 8 V
